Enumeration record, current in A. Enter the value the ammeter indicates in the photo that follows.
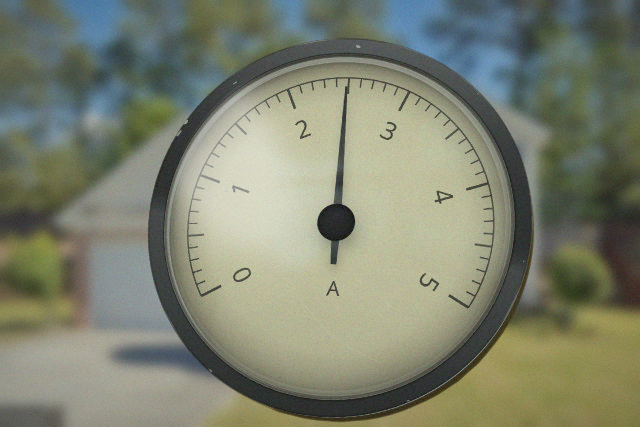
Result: 2.5 A
